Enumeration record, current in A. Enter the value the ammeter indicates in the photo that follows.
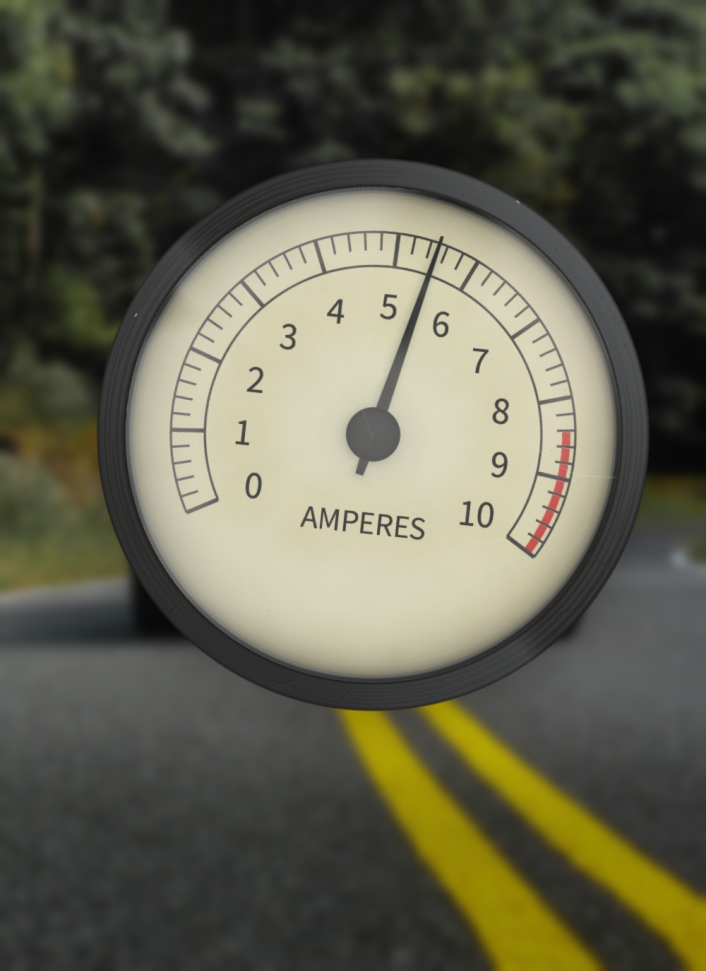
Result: 5.5 A
